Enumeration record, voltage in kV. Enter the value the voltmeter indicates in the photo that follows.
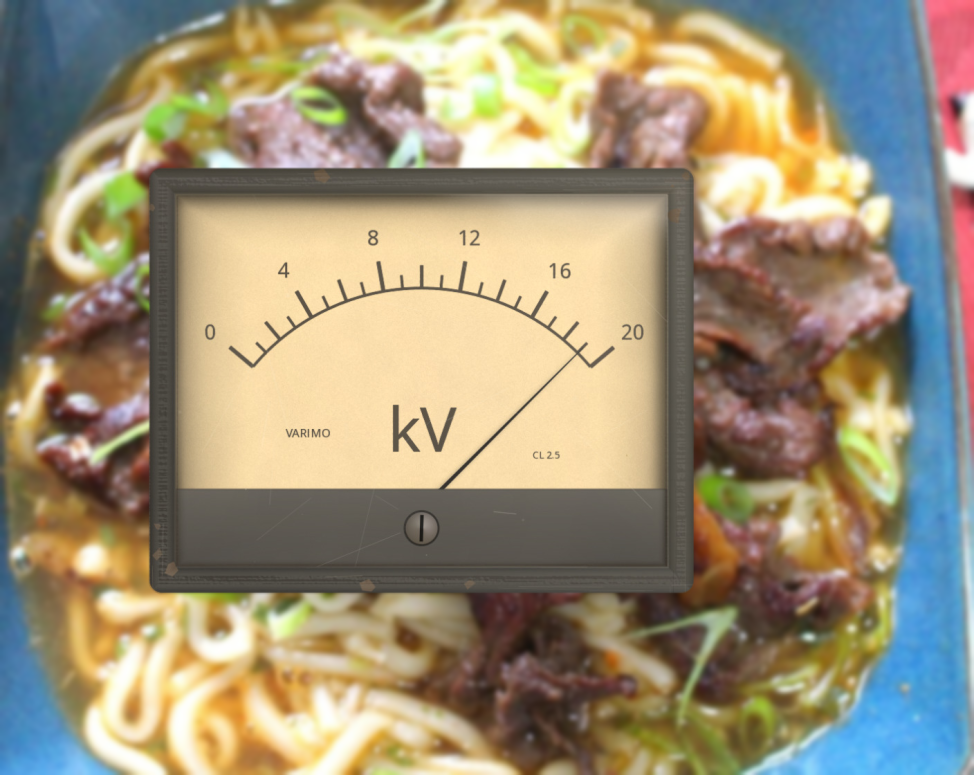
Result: 19 kV
